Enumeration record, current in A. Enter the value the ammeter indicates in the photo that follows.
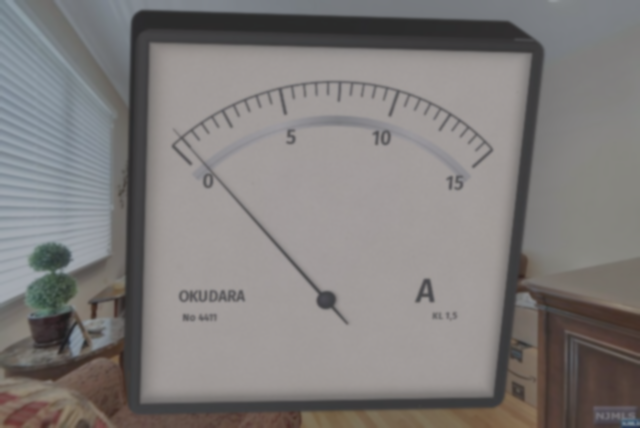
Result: 0.5 A
